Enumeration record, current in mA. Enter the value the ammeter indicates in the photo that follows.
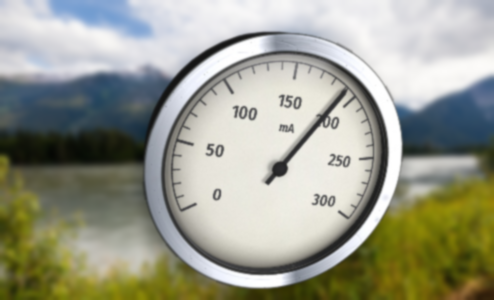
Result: 190 mA
